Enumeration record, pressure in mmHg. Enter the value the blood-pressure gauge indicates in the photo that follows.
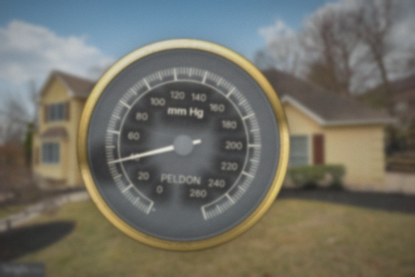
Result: 40 mmHg
